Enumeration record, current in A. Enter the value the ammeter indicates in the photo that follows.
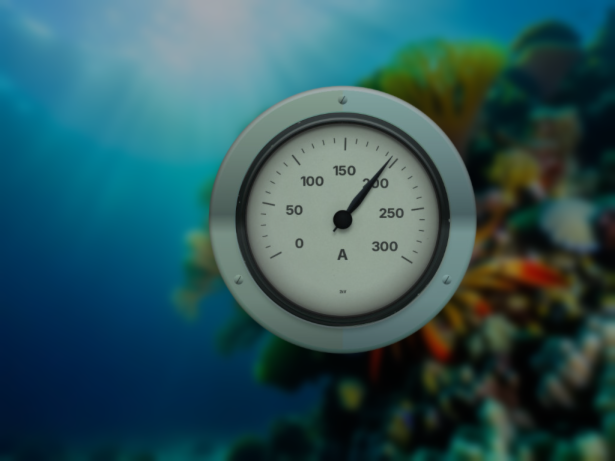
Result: 195 A
